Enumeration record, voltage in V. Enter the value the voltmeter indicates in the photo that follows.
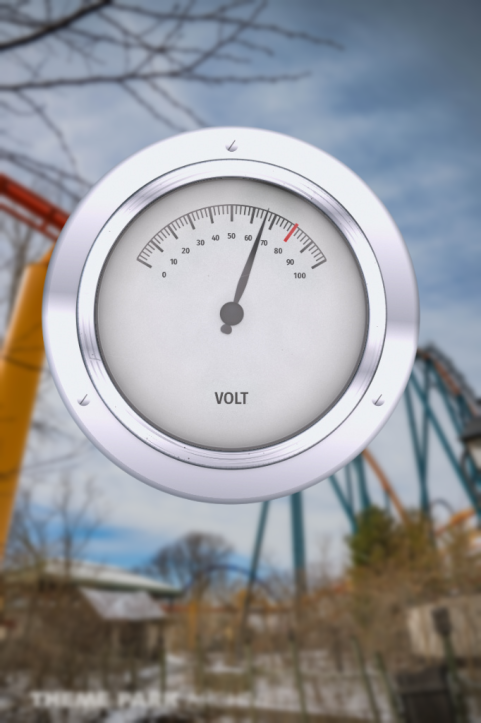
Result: 66 V
